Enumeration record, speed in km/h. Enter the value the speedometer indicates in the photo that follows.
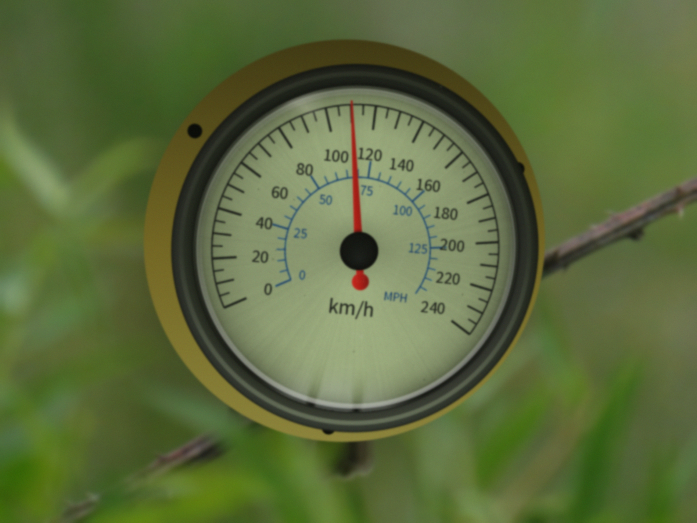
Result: 110 km/h
